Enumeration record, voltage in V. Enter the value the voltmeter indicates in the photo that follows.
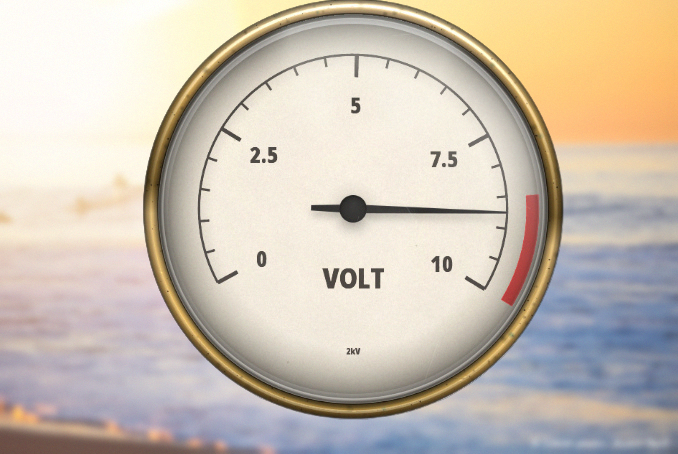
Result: 8.75 V
